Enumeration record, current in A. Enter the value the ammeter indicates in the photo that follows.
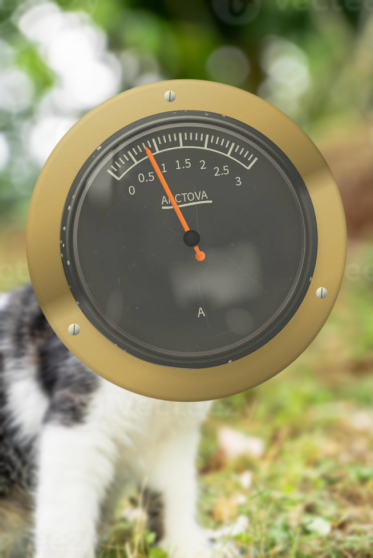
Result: 0.8 A
